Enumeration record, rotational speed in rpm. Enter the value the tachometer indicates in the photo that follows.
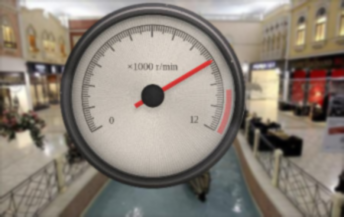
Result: 9000 rpm
